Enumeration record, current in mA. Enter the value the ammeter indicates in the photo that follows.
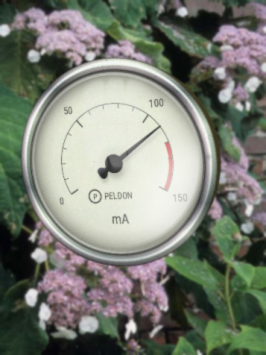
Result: 110 mA
